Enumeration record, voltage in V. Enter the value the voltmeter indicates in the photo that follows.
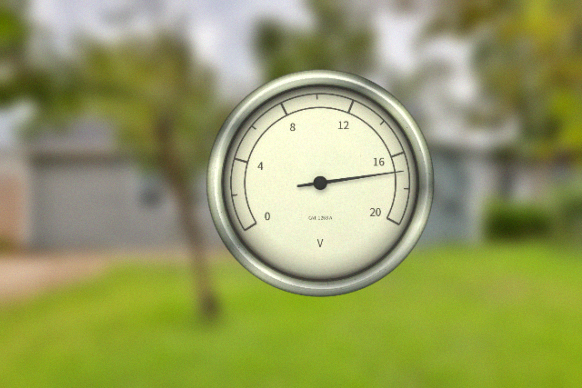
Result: 17 V
